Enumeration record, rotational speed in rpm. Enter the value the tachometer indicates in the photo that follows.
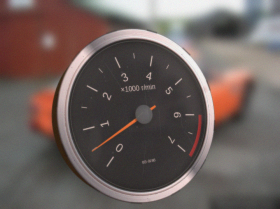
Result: 500 rpm
